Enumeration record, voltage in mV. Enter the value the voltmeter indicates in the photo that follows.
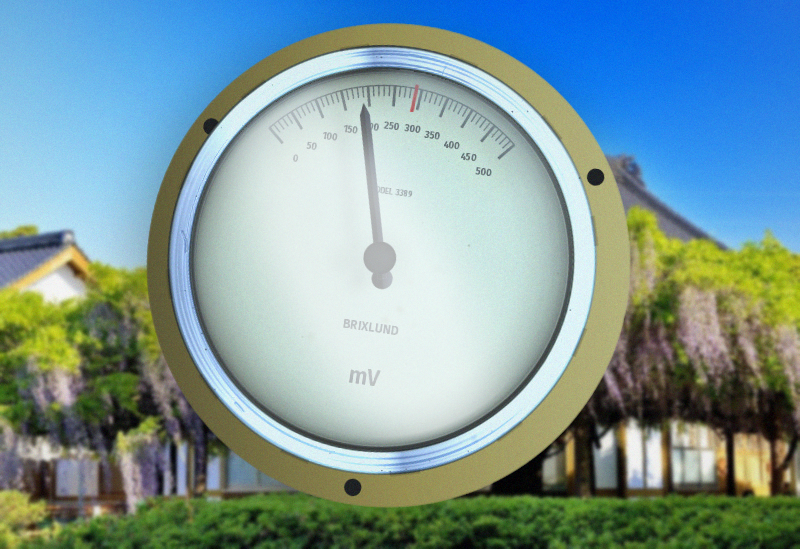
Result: 190 mV
